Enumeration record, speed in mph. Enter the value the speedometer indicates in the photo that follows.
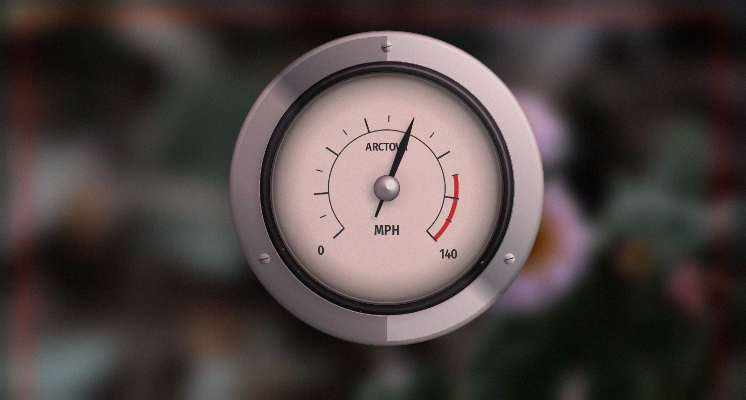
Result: 80 mph
